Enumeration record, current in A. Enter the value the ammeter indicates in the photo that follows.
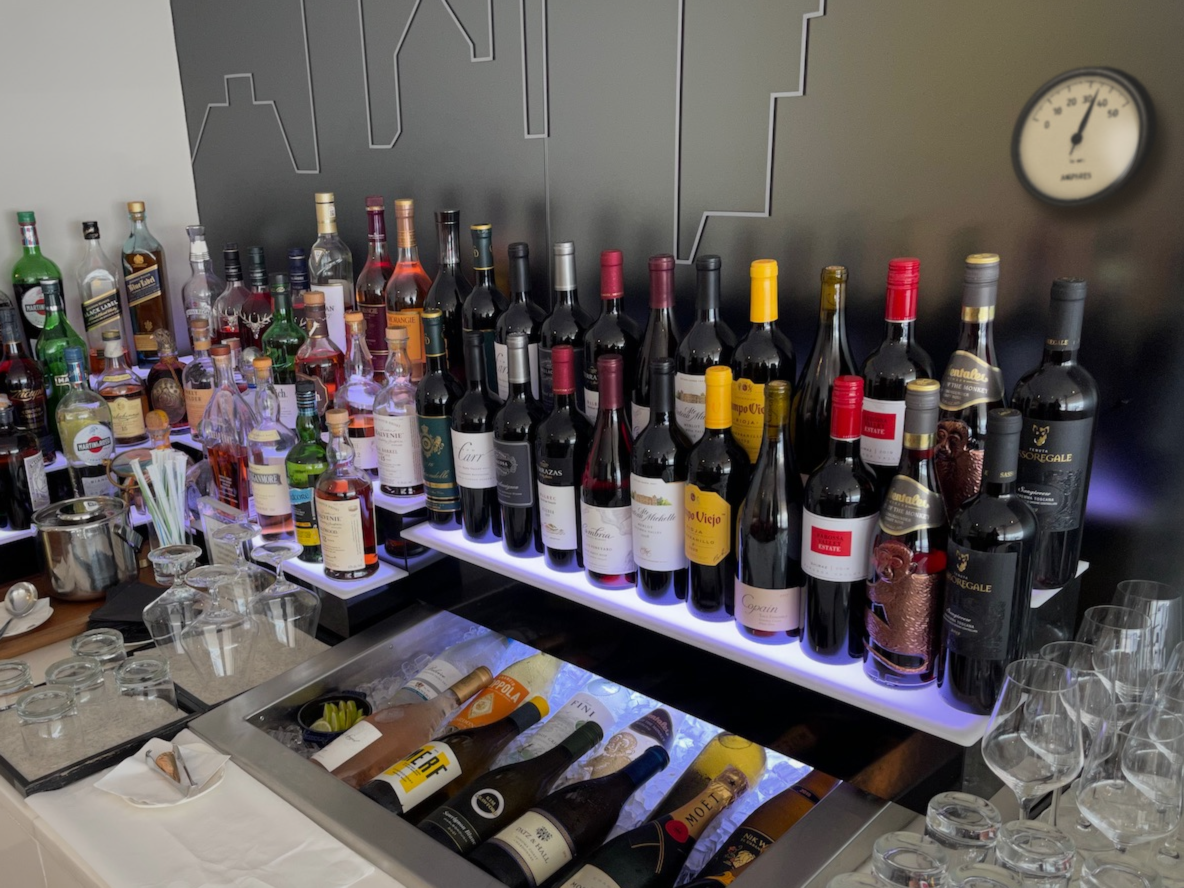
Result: 35 A
